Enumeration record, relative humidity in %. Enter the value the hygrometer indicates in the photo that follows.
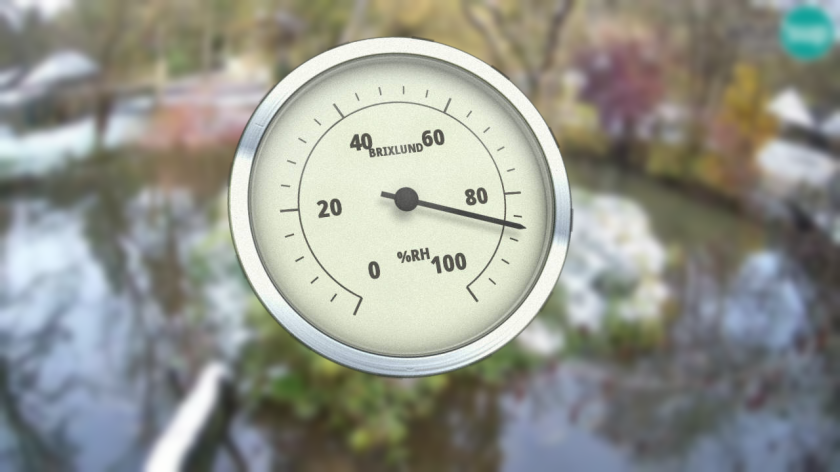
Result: 86 %
